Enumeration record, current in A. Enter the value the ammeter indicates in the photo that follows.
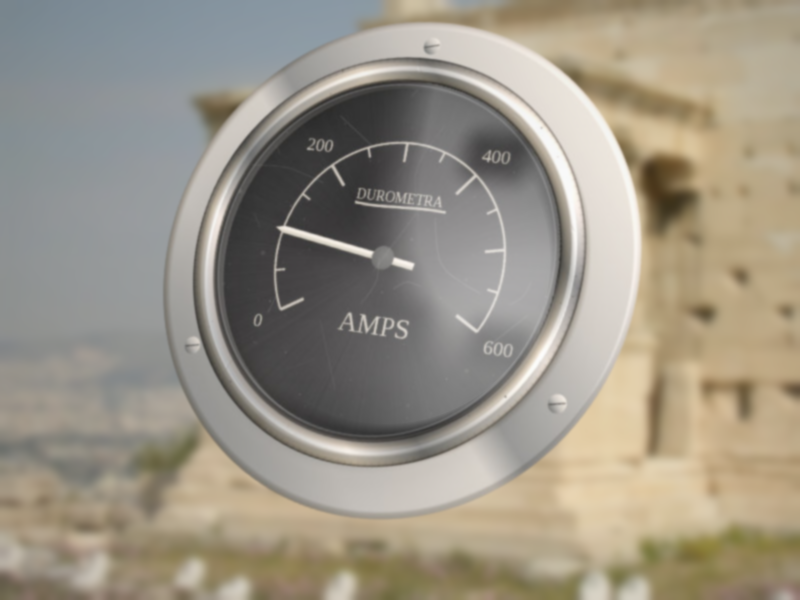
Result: 100 A
